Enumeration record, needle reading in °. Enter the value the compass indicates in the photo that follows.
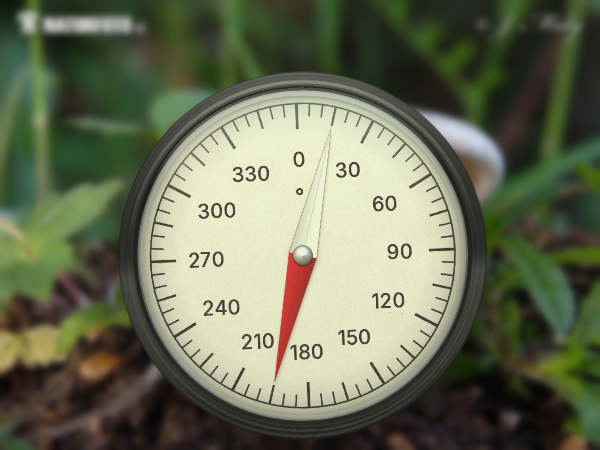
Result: 195 °
